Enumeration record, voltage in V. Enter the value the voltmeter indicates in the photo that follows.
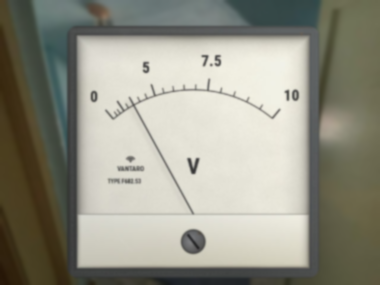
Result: 3.5 V
